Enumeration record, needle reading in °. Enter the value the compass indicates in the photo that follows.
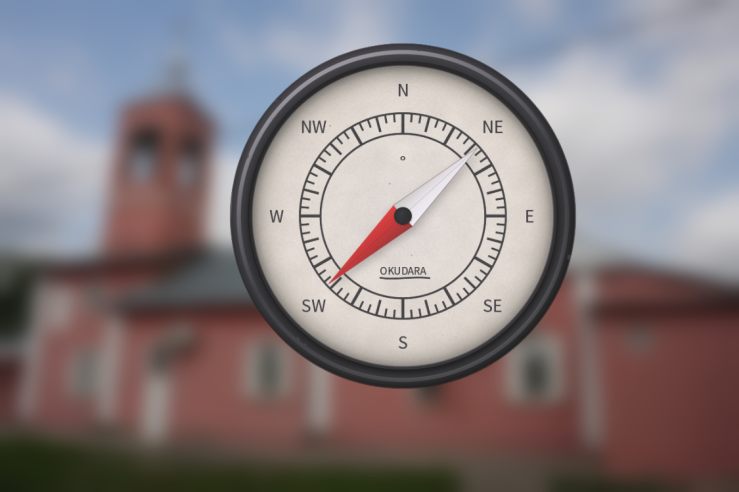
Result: 227.5 °
